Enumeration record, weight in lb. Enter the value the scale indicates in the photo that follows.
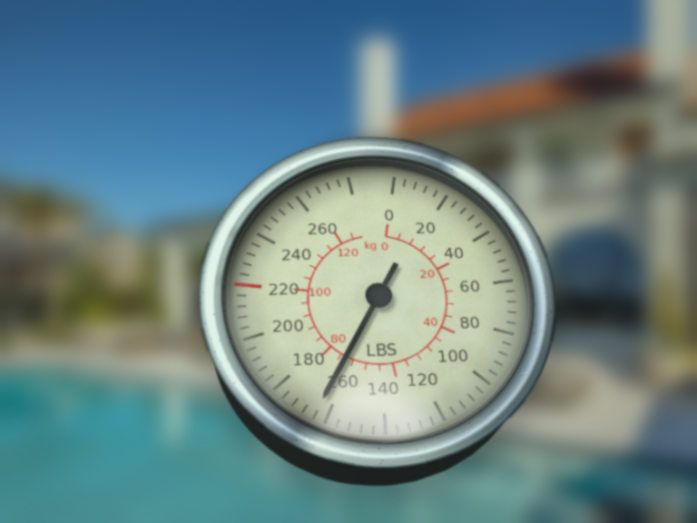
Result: 164 lb
